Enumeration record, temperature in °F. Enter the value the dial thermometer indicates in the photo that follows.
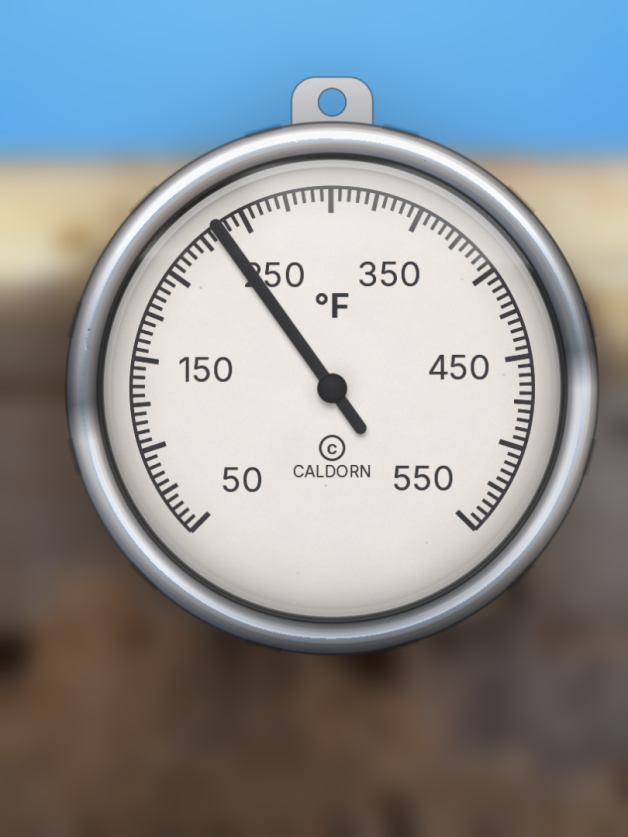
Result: 235 °F
